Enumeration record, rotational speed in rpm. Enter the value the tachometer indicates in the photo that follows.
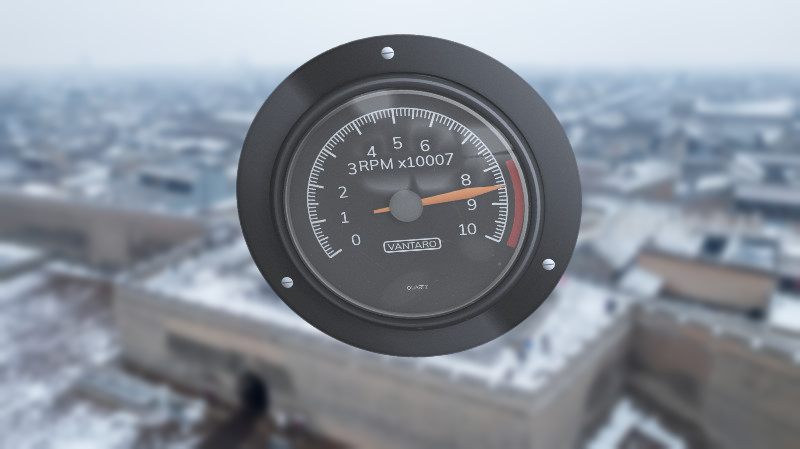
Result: 8500 rpm
